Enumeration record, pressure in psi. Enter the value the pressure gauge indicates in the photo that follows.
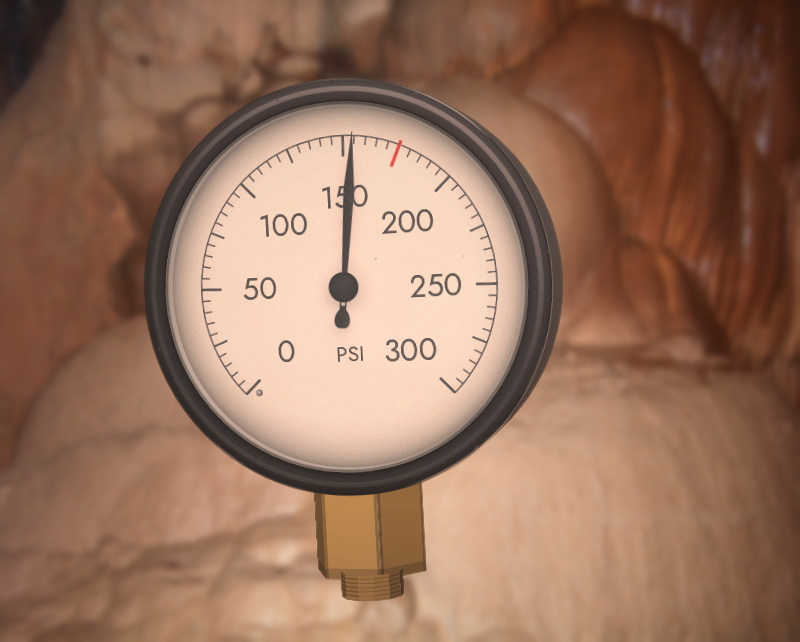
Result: 155 psi
